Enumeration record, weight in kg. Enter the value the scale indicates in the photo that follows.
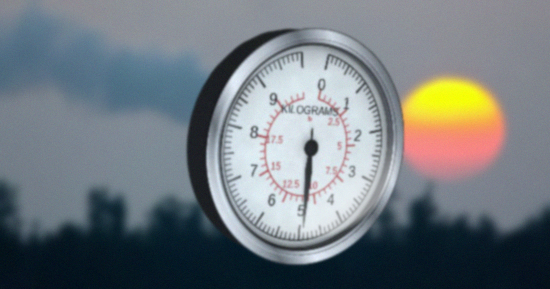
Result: 5 kg
